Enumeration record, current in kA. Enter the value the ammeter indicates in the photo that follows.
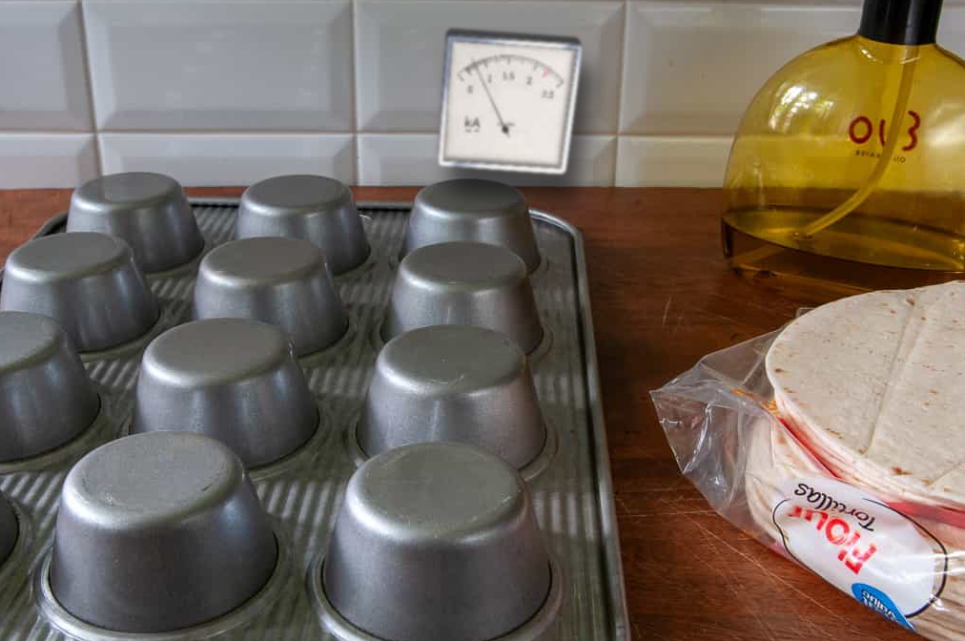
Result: 0.75 kA
